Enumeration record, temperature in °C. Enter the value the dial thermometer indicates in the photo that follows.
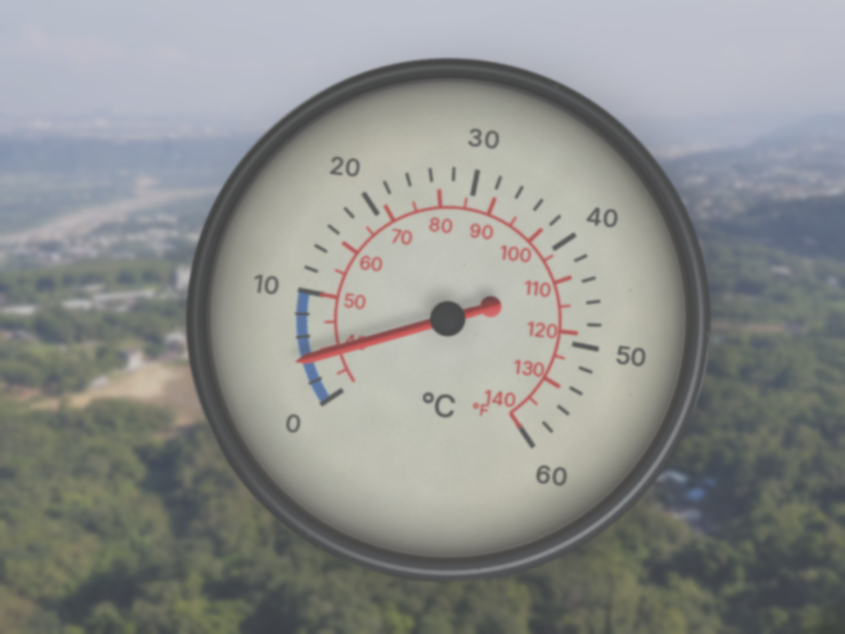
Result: 4 °C
